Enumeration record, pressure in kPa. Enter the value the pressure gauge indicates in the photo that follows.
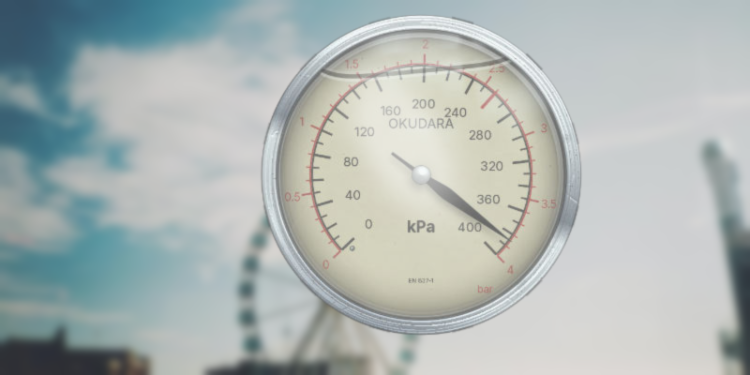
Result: 385 kPa
